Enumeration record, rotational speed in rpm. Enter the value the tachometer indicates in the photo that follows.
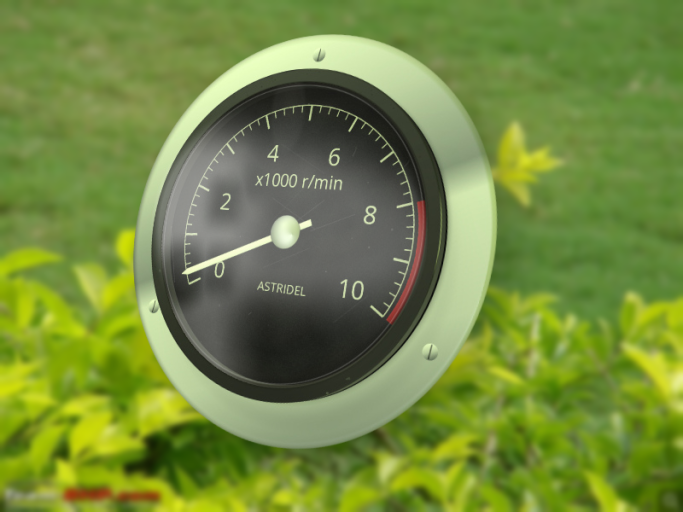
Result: 200 rpm
